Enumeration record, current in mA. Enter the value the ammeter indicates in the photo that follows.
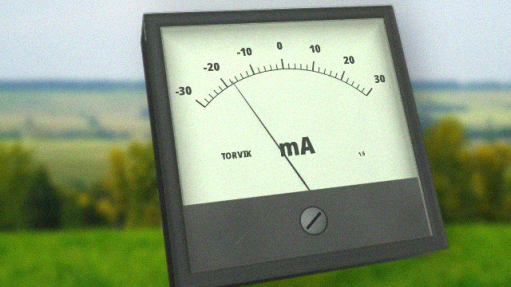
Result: -18 mA
